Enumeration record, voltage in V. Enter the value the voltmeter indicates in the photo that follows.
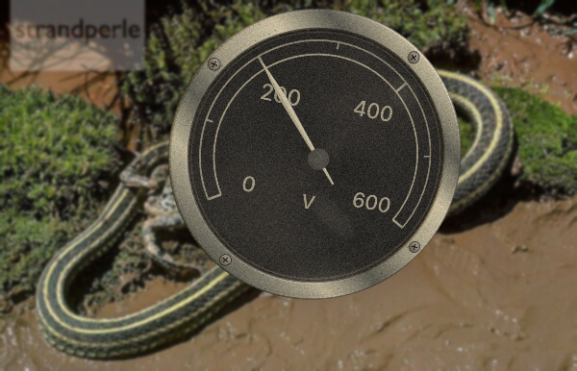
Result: 200 V
